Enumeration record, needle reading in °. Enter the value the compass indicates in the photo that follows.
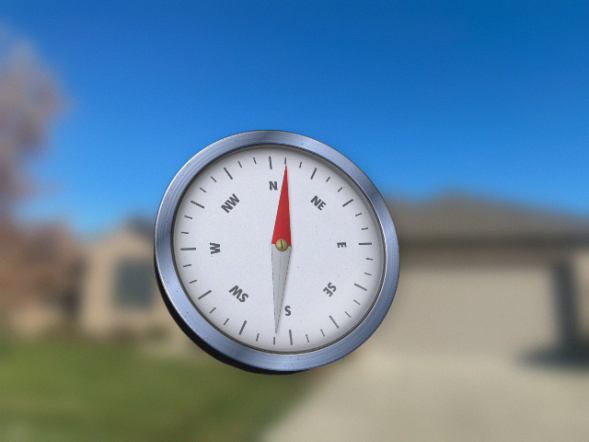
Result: 10 °
